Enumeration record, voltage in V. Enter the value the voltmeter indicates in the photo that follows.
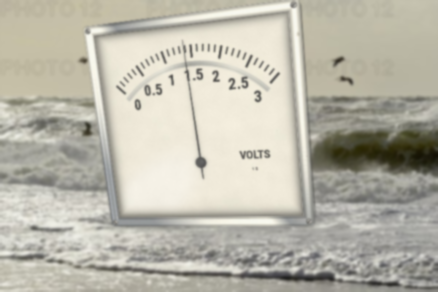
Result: 1.4 V
